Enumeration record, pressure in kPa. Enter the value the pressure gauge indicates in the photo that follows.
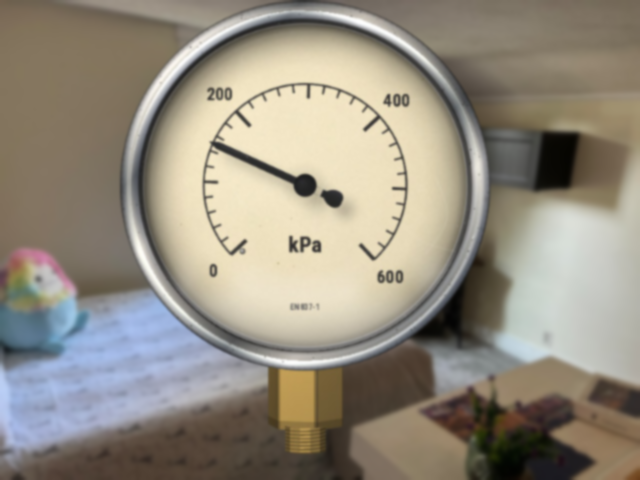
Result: 150 kPa
